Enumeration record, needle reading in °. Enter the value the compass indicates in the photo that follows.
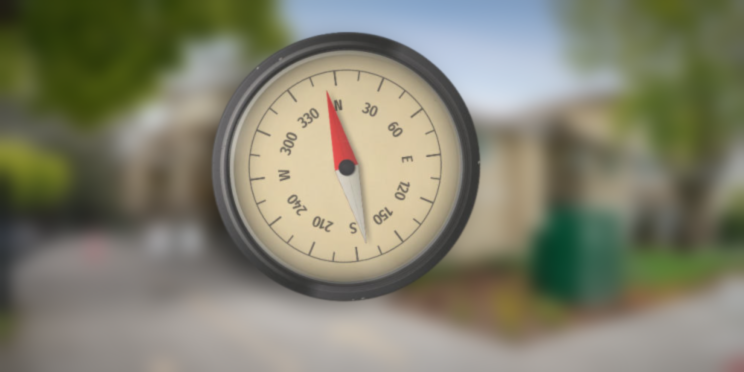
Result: 352.5 °
